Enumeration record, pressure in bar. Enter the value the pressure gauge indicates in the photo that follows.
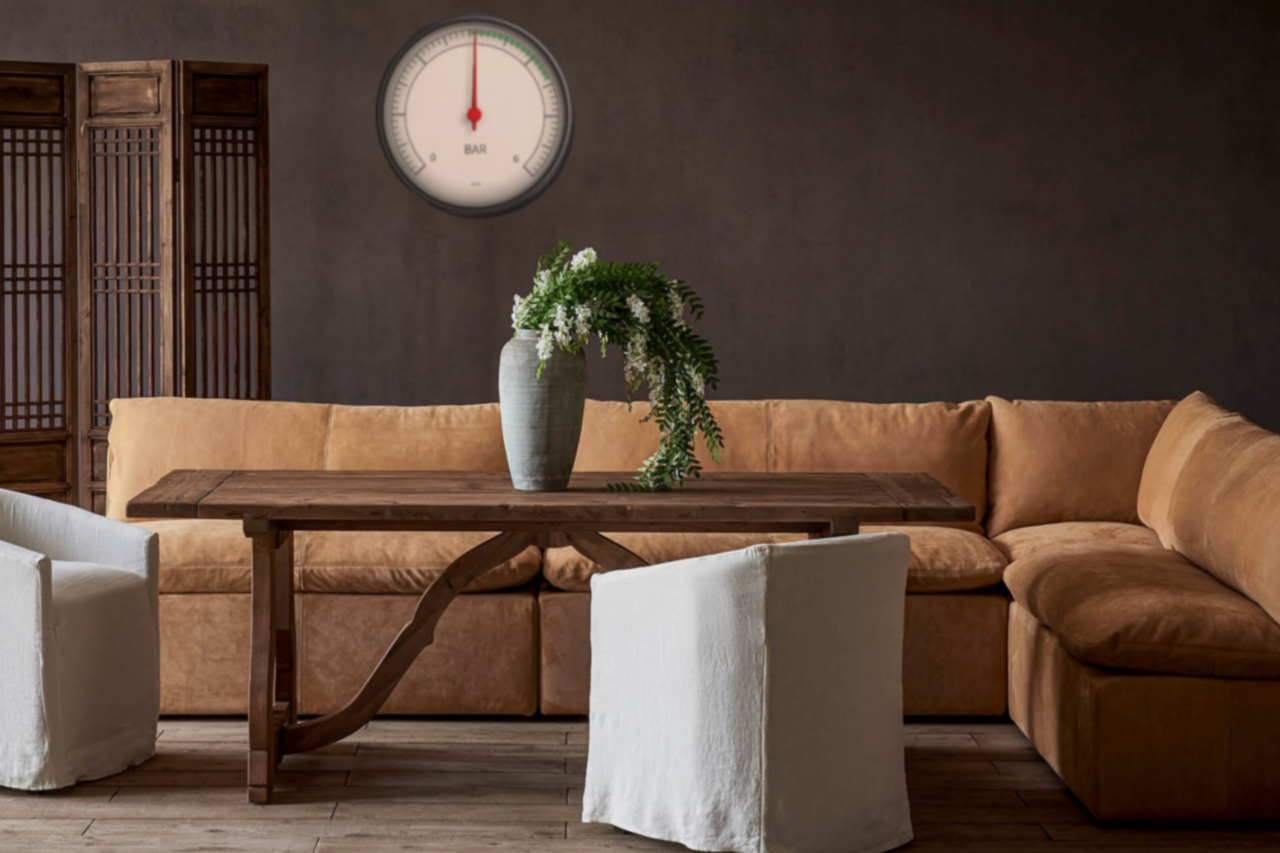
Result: 3 bar
